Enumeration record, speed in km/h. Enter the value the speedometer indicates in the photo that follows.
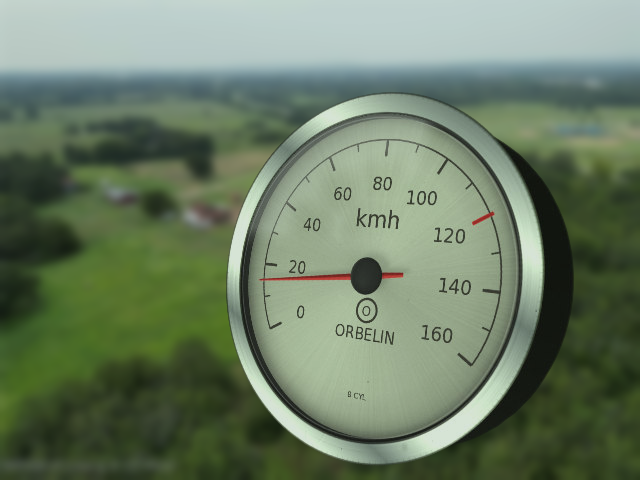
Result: 15 km/h
